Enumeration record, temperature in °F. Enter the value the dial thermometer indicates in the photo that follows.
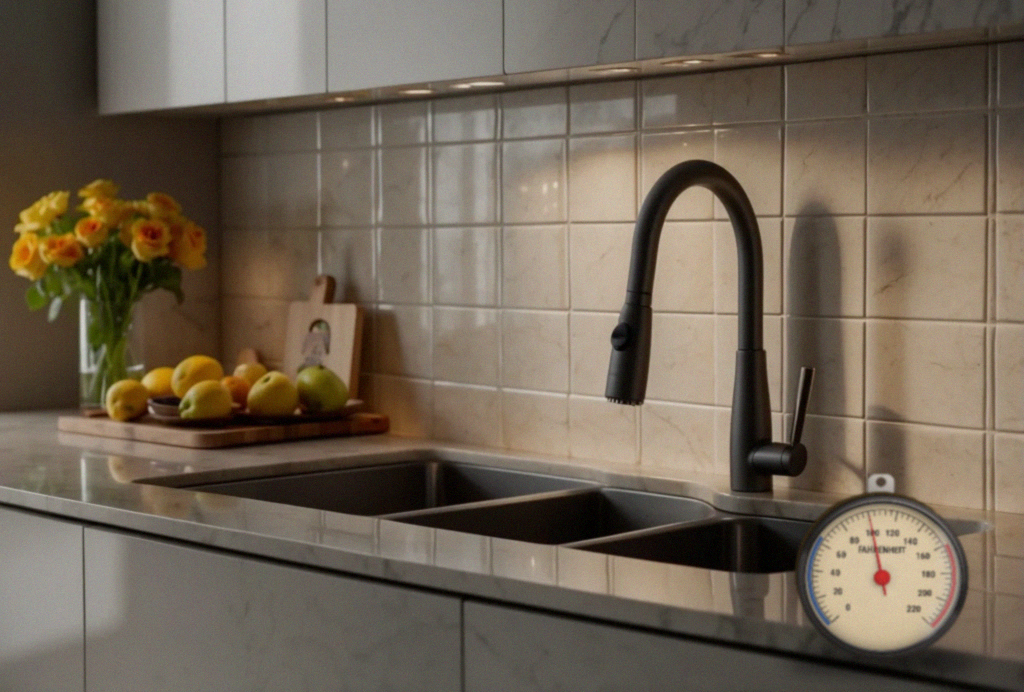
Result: 100 °F
